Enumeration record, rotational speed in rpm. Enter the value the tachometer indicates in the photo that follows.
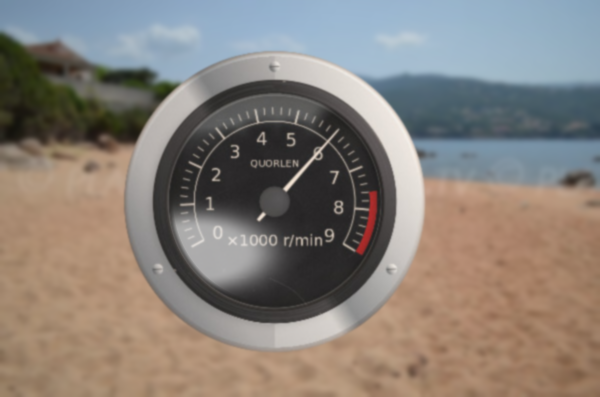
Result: 6000 rpm
